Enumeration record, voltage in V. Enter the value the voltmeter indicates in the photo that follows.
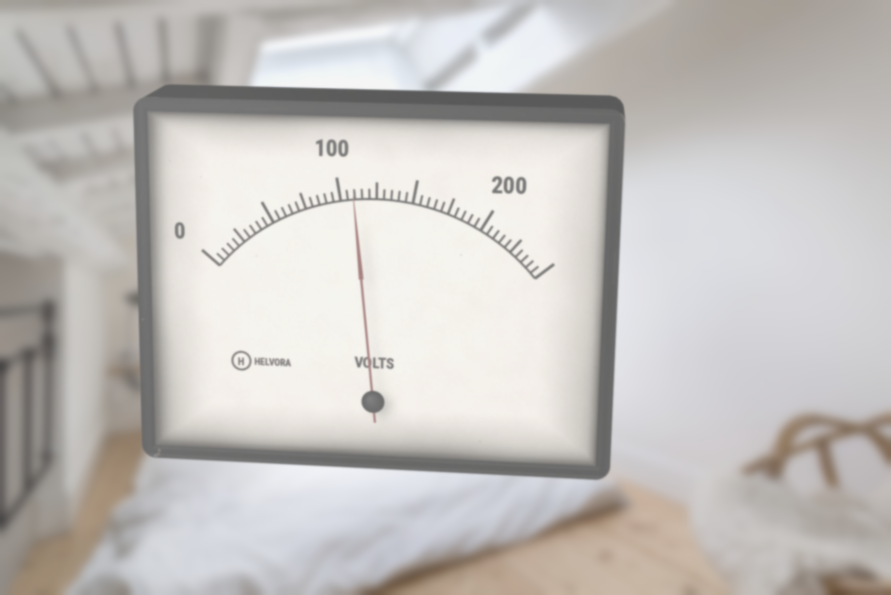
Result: 110 V
